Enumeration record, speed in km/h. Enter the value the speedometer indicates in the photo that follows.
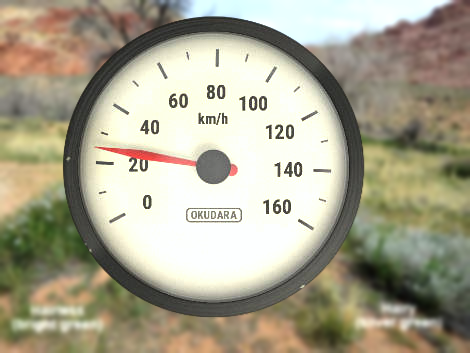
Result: 25 km/h
